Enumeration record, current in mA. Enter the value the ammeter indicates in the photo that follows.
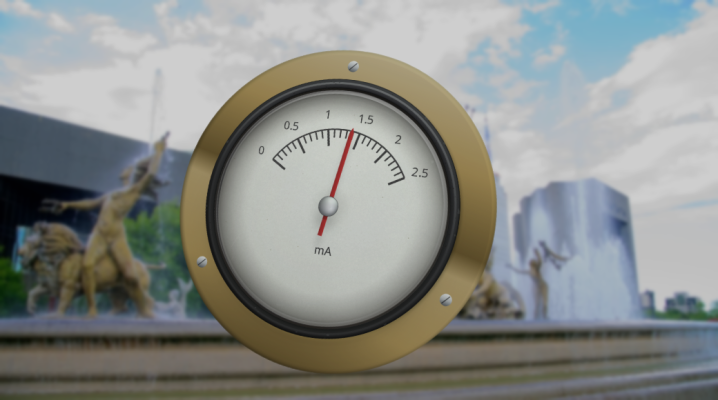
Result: 1.4 mA
